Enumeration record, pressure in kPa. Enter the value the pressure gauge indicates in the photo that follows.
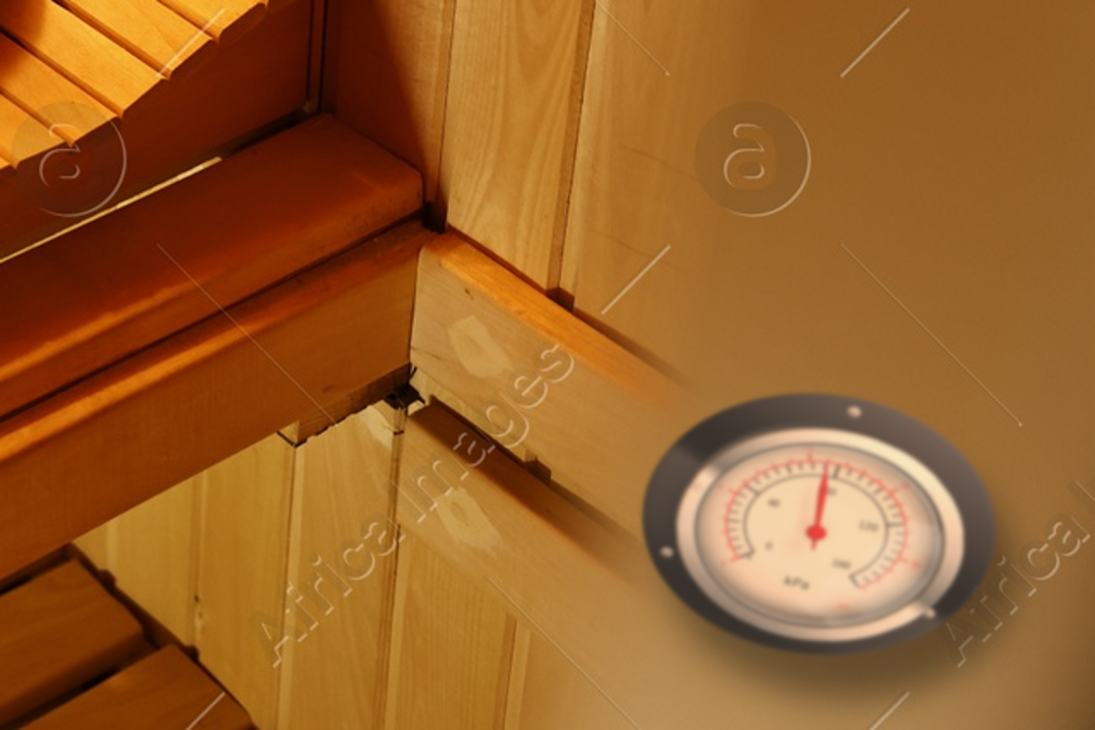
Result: 75 kPa
